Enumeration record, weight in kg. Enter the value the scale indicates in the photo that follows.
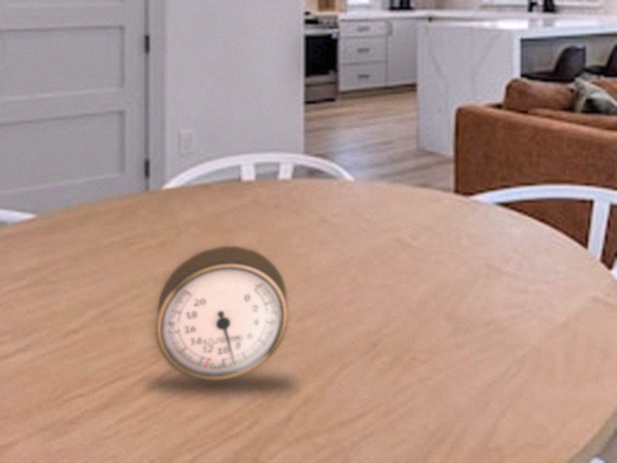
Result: 9 kg
